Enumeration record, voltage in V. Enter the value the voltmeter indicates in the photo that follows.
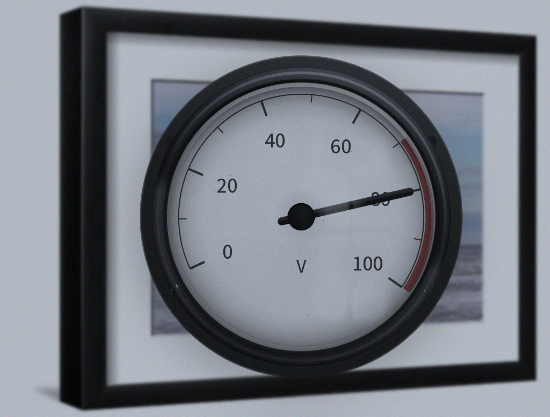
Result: 80 V
